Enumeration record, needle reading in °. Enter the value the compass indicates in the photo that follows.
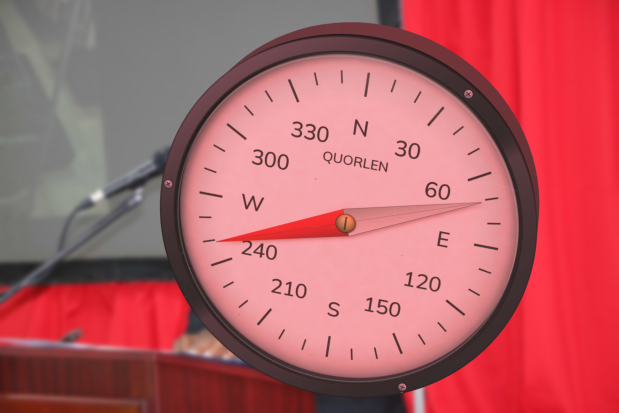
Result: 250 °
